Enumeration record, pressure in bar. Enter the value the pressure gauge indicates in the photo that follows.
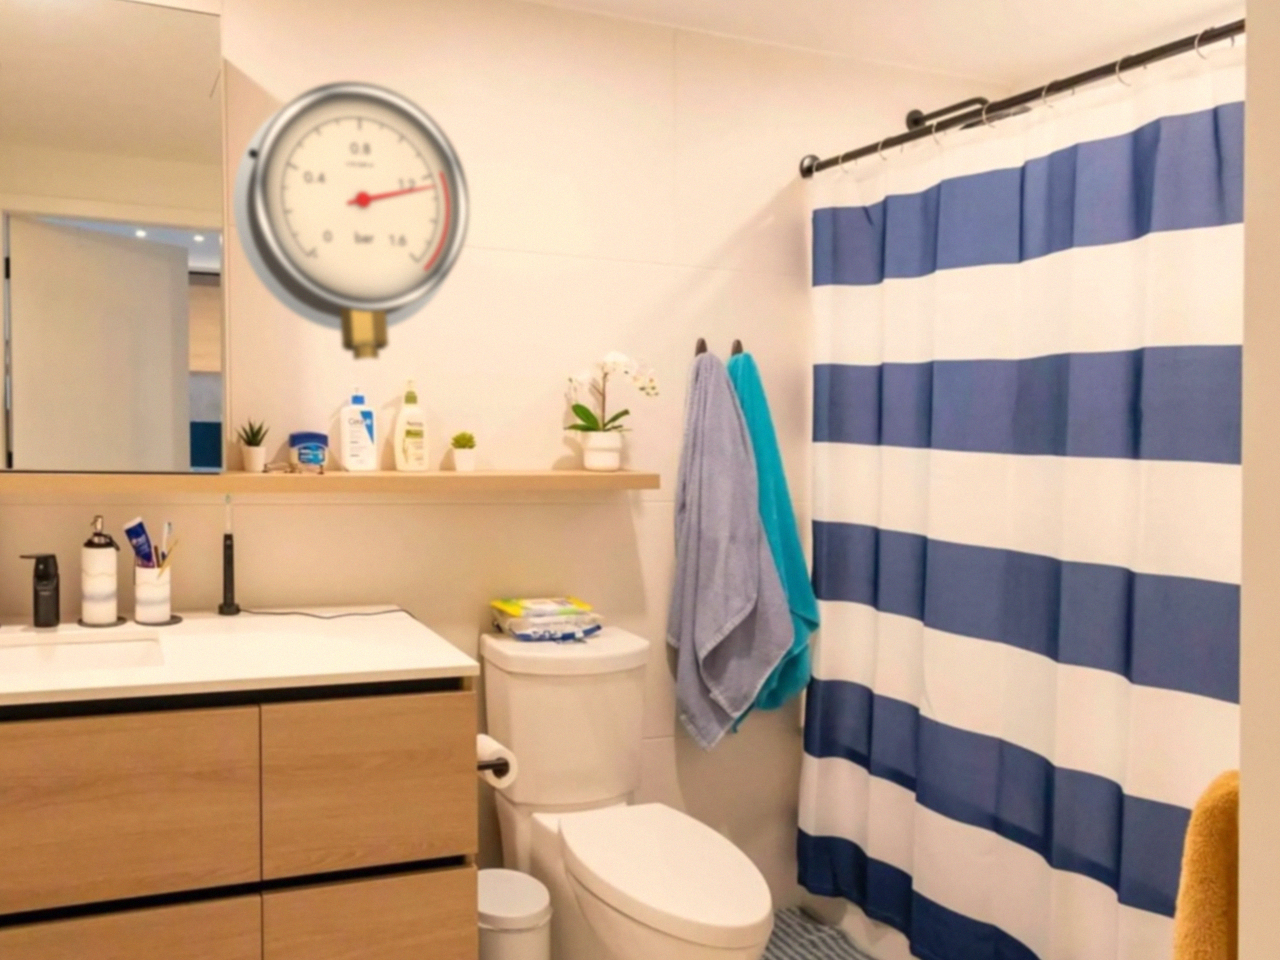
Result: 1.25 bar
